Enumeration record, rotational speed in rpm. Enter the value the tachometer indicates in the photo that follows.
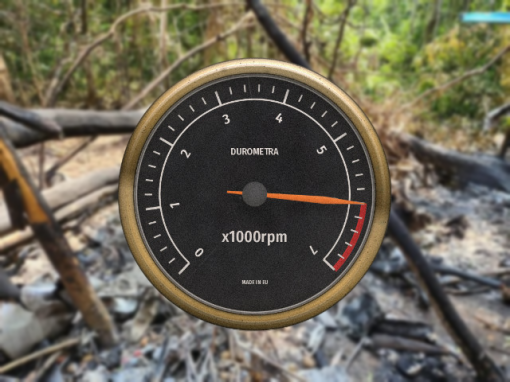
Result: 6000 rpm
